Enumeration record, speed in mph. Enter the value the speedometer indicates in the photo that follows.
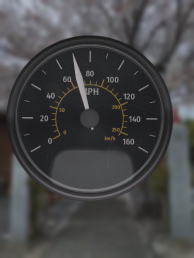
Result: 70 mph
